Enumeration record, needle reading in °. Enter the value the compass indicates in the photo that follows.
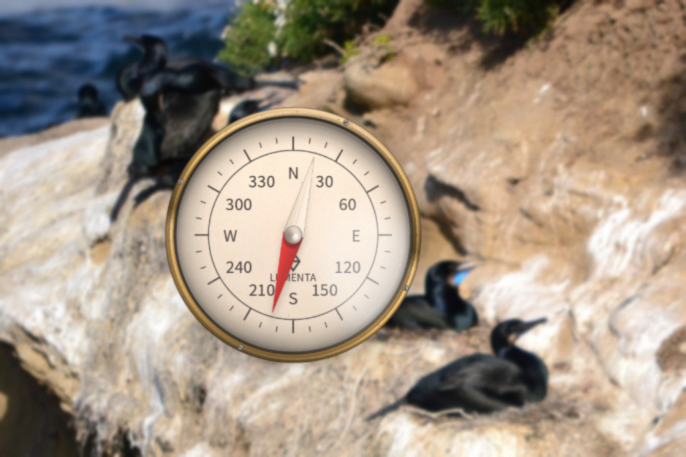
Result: 195 °
